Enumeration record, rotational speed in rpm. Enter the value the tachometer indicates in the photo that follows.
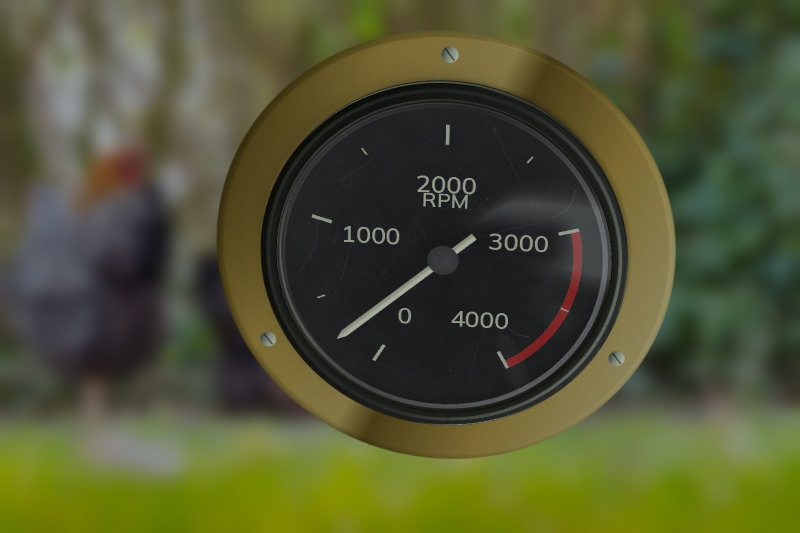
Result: 250 rpm
